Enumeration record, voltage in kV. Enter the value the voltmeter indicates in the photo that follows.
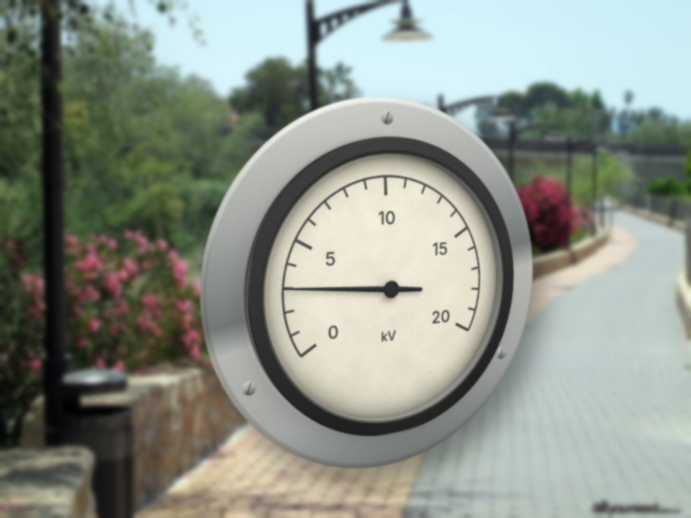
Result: 3 kV
